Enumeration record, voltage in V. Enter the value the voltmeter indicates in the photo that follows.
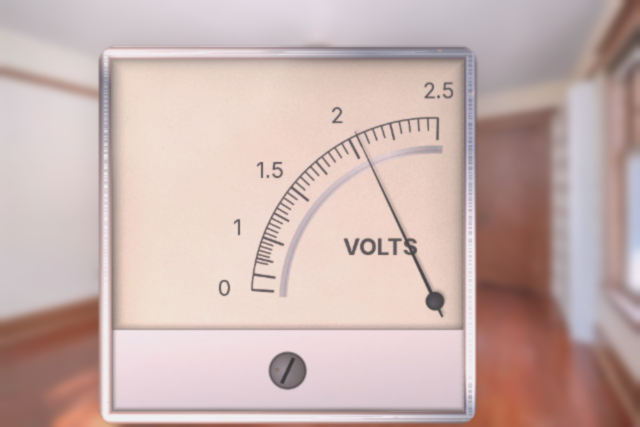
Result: 2.05 V
